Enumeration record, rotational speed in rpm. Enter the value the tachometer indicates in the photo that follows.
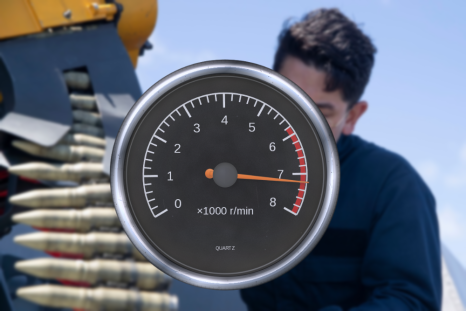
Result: 7200 rpm
